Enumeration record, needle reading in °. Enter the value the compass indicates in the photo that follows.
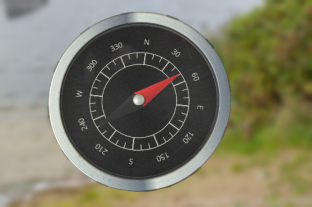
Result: 50 °
